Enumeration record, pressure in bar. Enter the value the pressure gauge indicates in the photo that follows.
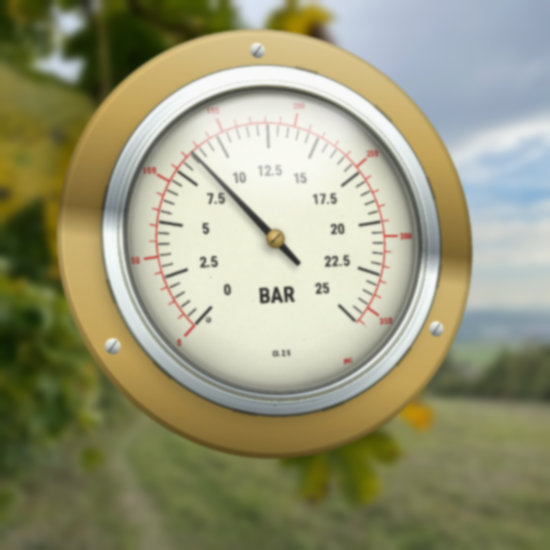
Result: 8.5 bar
